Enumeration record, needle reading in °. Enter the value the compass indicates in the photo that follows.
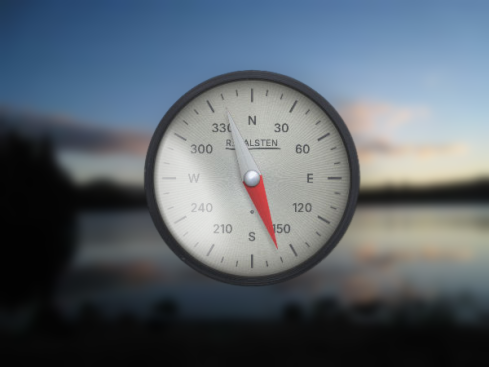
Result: 160 °
